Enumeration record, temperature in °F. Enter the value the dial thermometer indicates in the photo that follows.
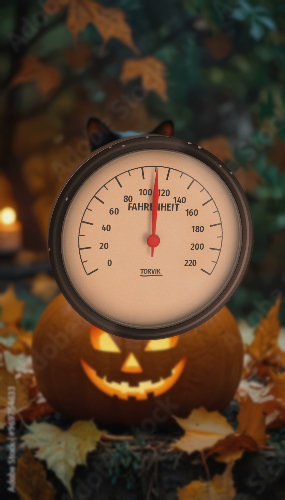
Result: 110 °F
